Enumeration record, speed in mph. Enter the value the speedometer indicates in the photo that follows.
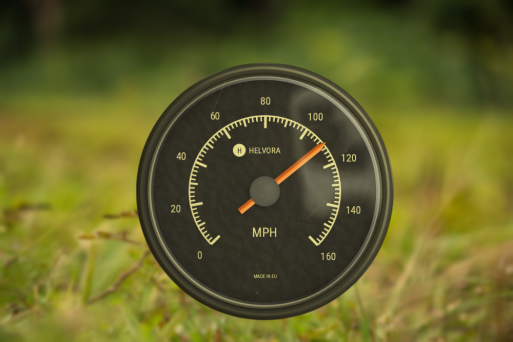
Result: 110 mph
